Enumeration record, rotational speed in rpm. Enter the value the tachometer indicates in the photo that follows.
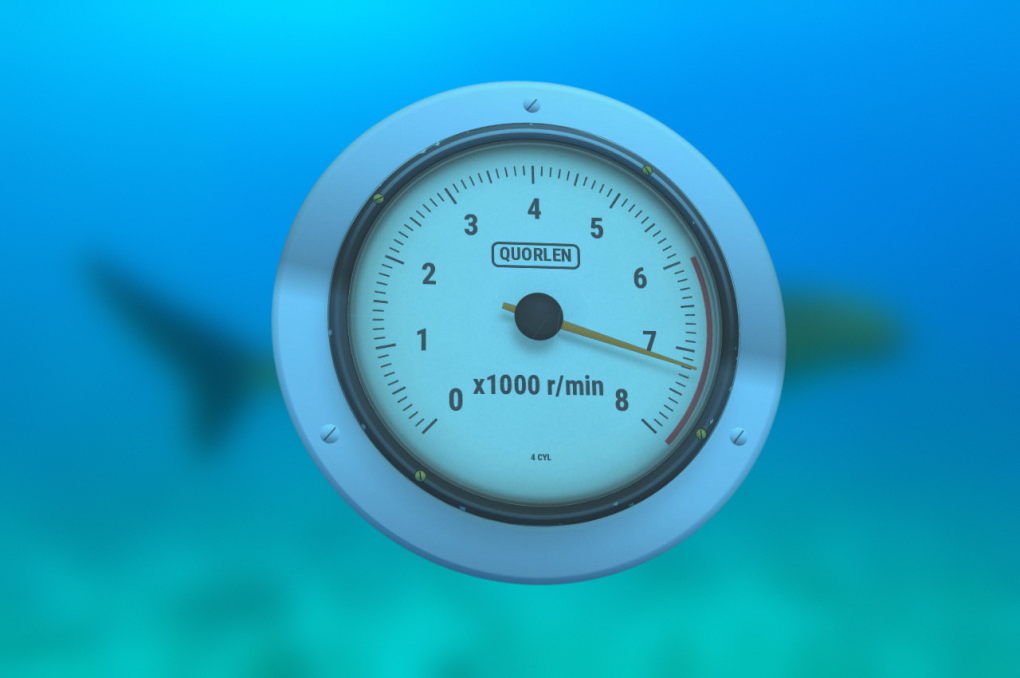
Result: 7200 rpm
